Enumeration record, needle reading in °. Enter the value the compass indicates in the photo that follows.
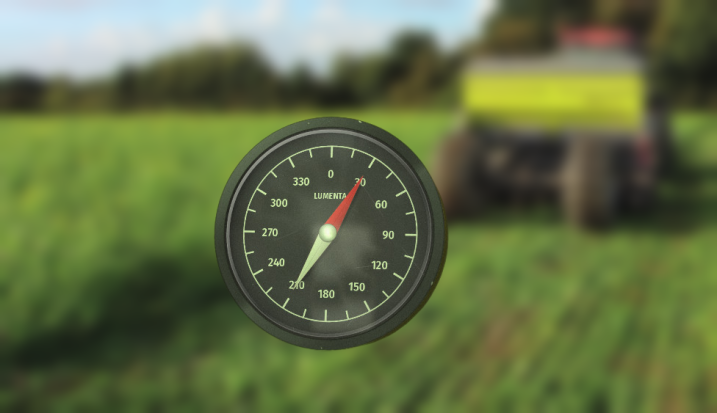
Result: 30 °
